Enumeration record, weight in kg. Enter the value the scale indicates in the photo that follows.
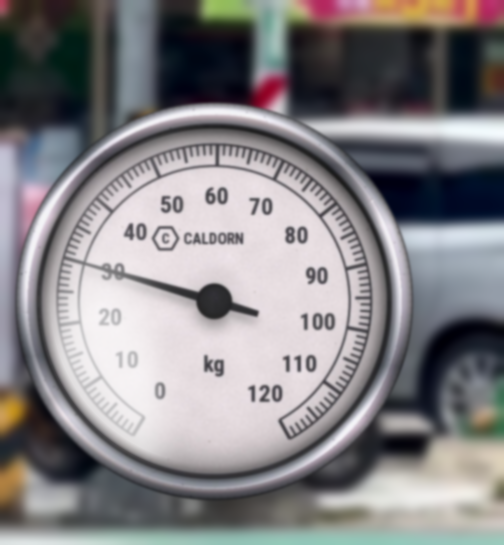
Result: 30 kg
